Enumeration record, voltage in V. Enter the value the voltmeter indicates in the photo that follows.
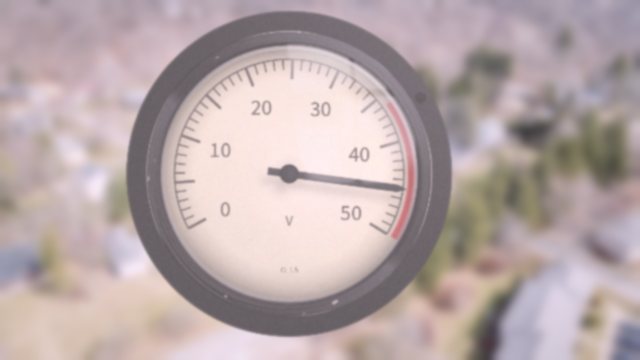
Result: 45 V
